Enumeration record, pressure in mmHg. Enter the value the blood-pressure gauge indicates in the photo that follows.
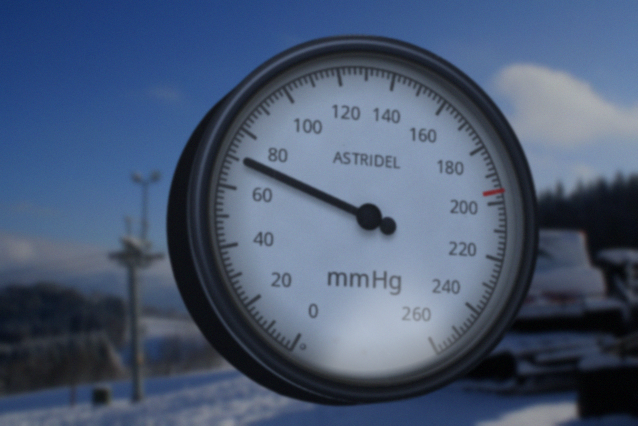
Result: 70 mmHg
